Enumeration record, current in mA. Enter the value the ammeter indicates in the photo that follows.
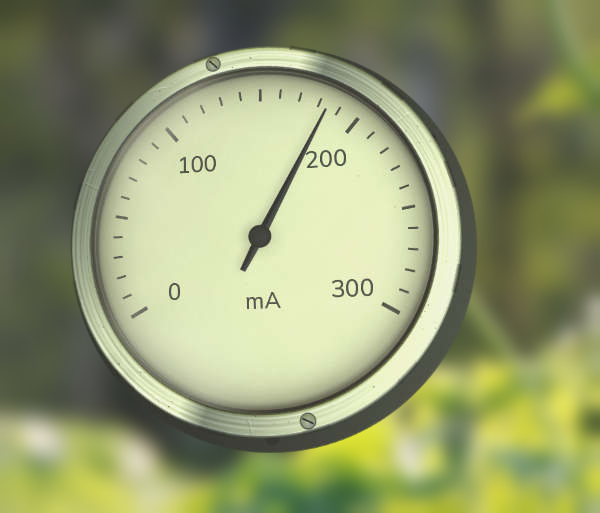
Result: 185 mA
